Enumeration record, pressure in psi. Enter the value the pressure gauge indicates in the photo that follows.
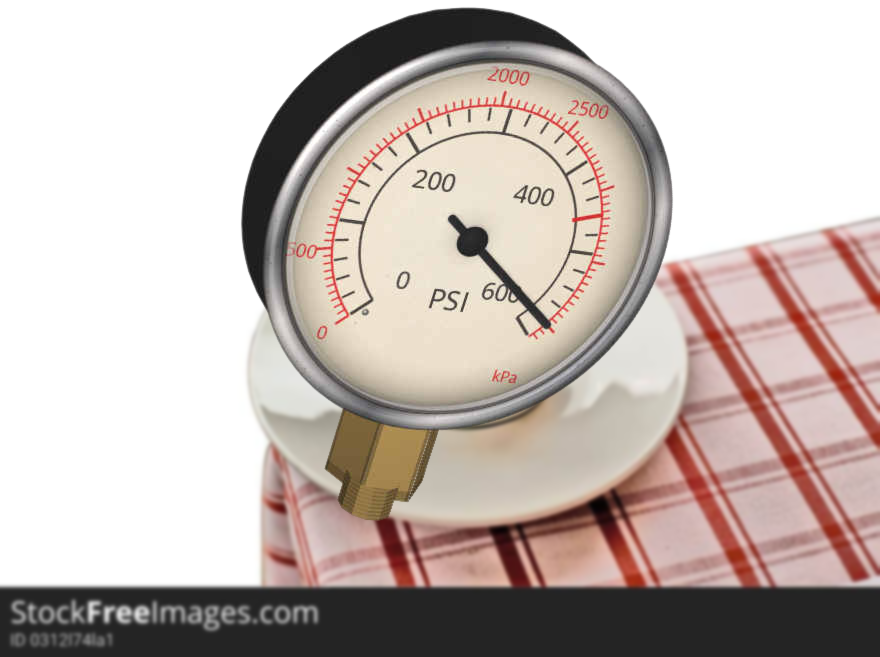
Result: 580 psi
